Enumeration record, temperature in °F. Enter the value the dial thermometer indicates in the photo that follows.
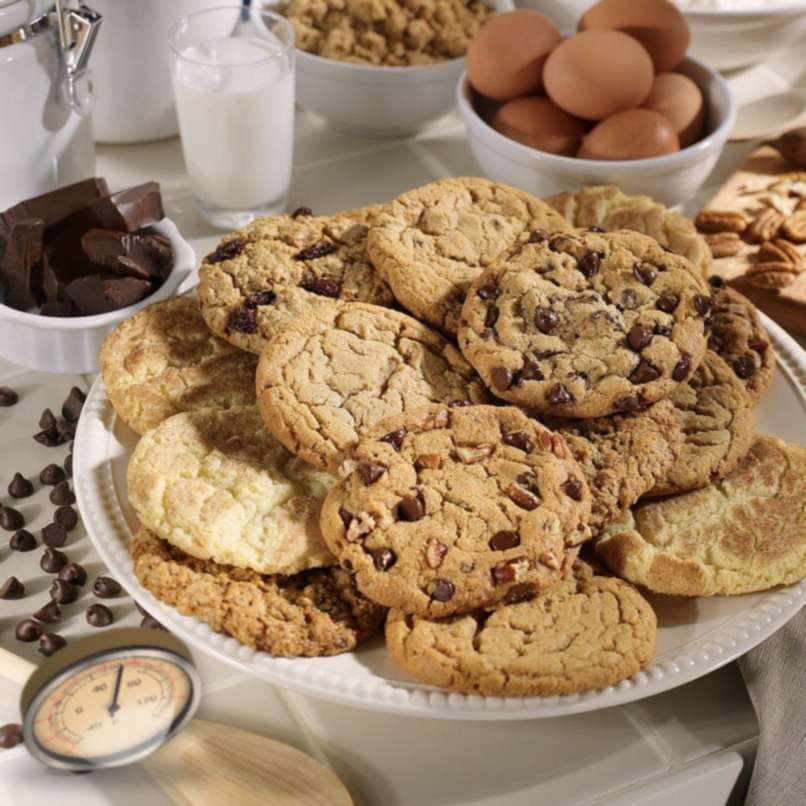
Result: 60 °F
